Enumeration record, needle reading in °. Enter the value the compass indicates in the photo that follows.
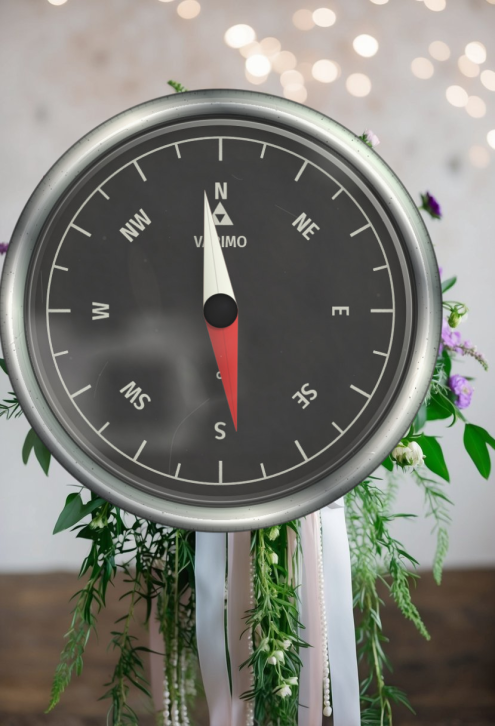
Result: 172.5 °
